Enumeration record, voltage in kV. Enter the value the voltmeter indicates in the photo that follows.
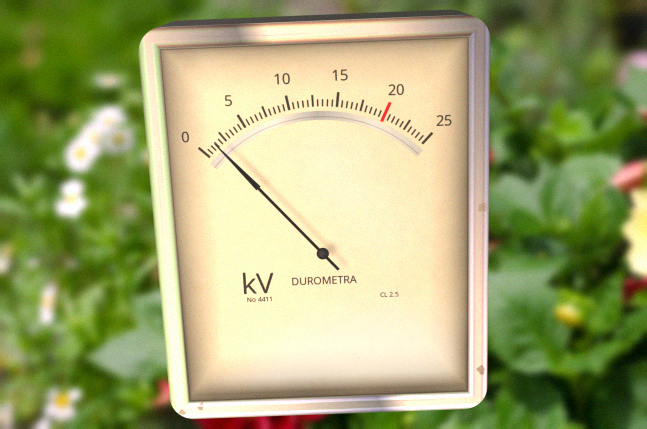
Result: 1.5 kV
